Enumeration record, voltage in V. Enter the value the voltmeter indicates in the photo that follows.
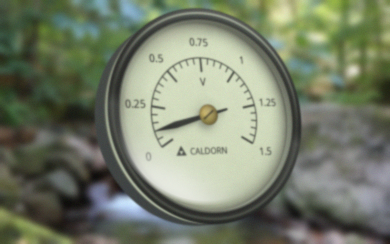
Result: 0.1 V
